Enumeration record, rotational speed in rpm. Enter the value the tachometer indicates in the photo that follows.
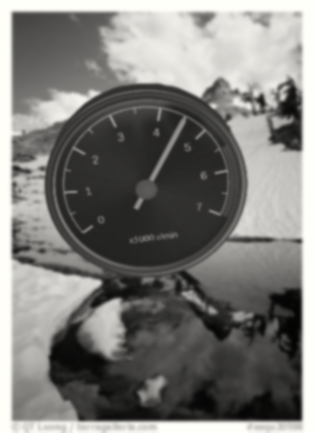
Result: 4500 rpm
